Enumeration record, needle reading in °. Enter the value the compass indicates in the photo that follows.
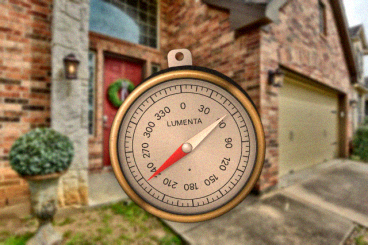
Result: 235 °
